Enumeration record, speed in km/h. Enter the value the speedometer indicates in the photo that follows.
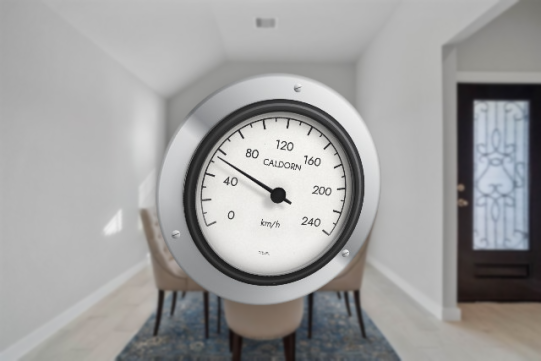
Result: 55 km/h
